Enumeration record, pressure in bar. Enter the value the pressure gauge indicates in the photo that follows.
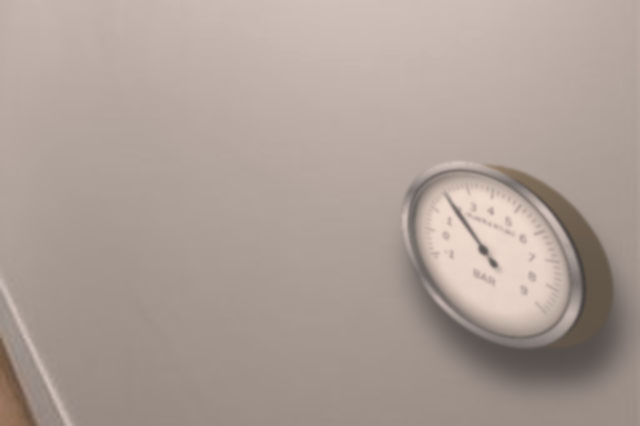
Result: 2 bar
